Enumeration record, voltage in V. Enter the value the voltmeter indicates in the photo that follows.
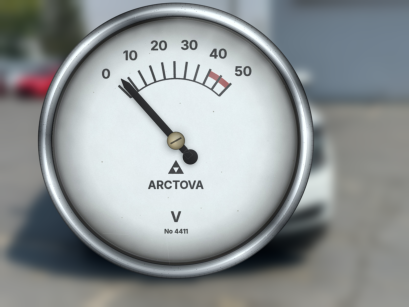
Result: 2.5 V
